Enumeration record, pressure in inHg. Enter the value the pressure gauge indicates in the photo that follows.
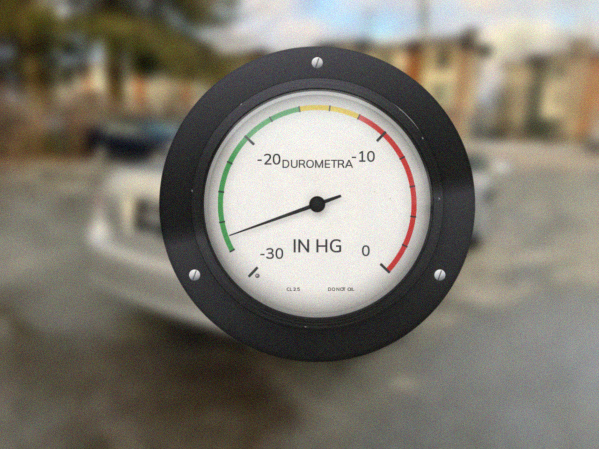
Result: -27 inHg
